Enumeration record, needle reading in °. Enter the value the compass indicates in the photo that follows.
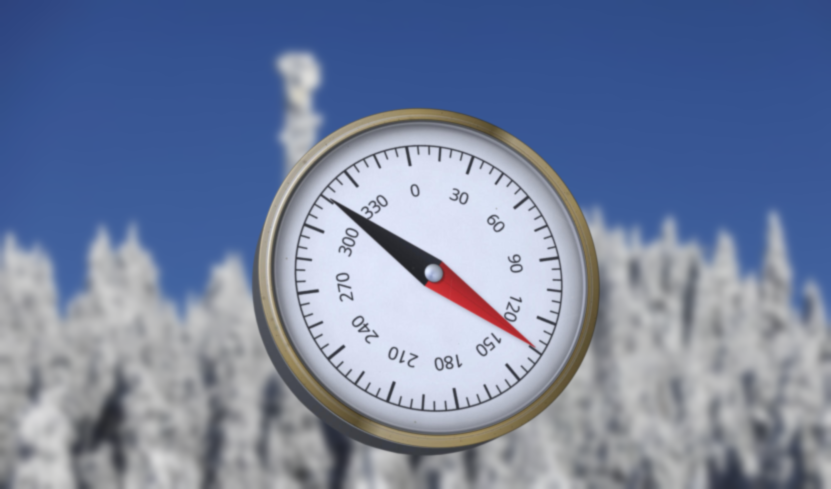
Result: 135 °
